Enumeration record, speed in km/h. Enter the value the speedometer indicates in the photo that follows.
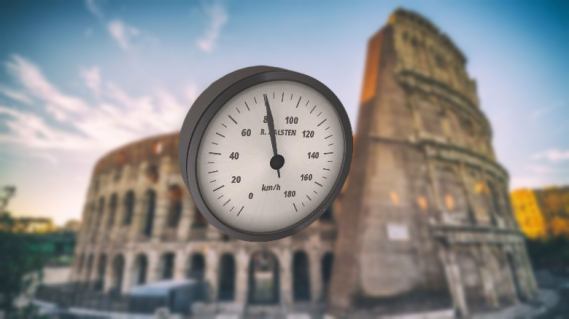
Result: 80 km/h
